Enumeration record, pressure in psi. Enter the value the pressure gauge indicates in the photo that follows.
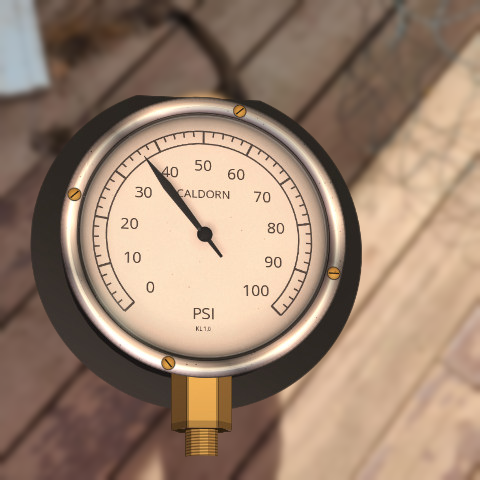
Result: 36 psi
